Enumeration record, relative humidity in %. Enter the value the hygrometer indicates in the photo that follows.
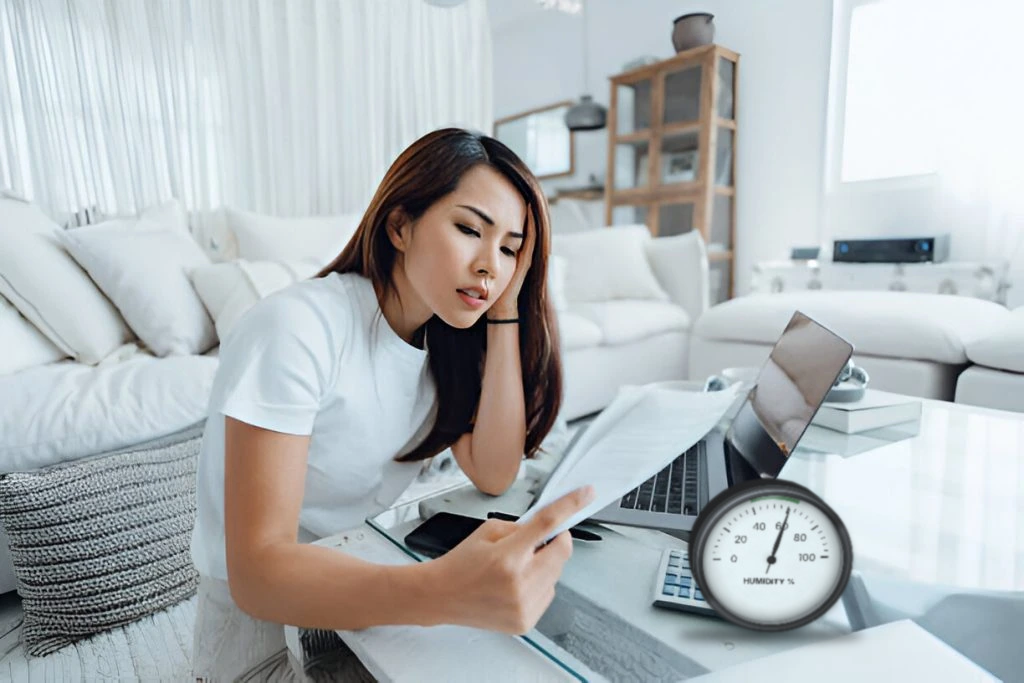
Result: 60 %
